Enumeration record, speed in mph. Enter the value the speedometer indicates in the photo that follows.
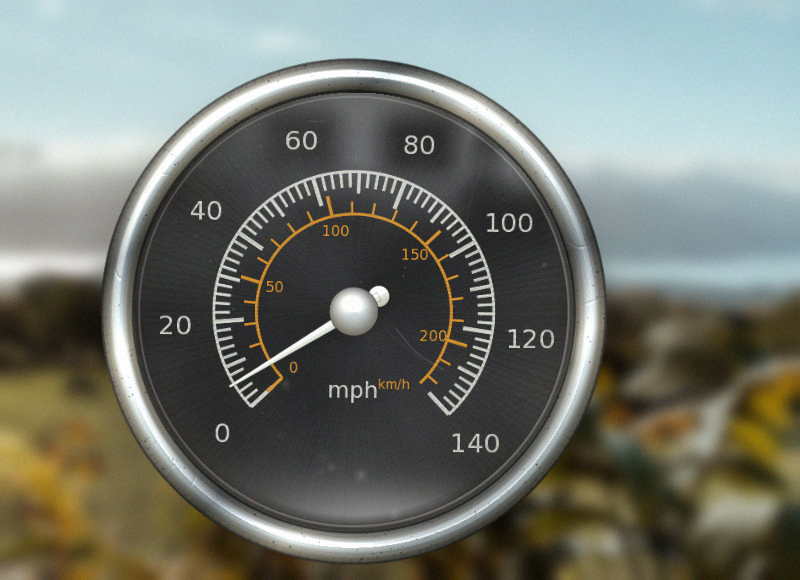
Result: 6 mph
